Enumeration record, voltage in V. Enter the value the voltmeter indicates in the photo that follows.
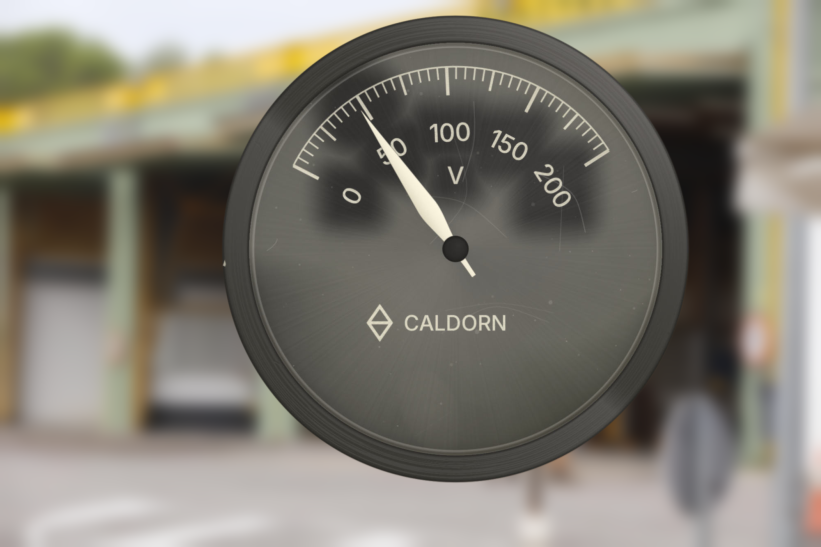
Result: 47.5 V
